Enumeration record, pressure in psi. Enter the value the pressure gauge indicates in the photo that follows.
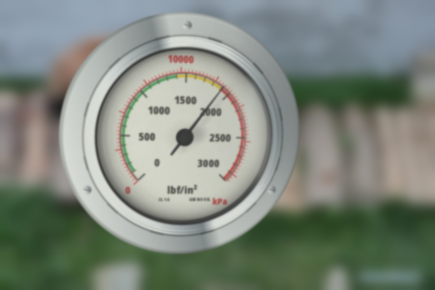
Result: 1900 psi
